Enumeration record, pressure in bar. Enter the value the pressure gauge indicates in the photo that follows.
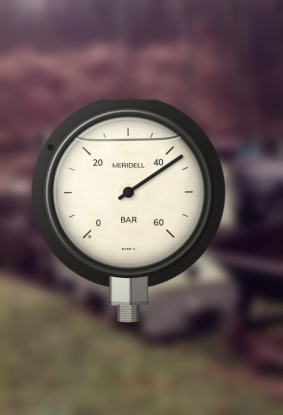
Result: 42.5 bar
